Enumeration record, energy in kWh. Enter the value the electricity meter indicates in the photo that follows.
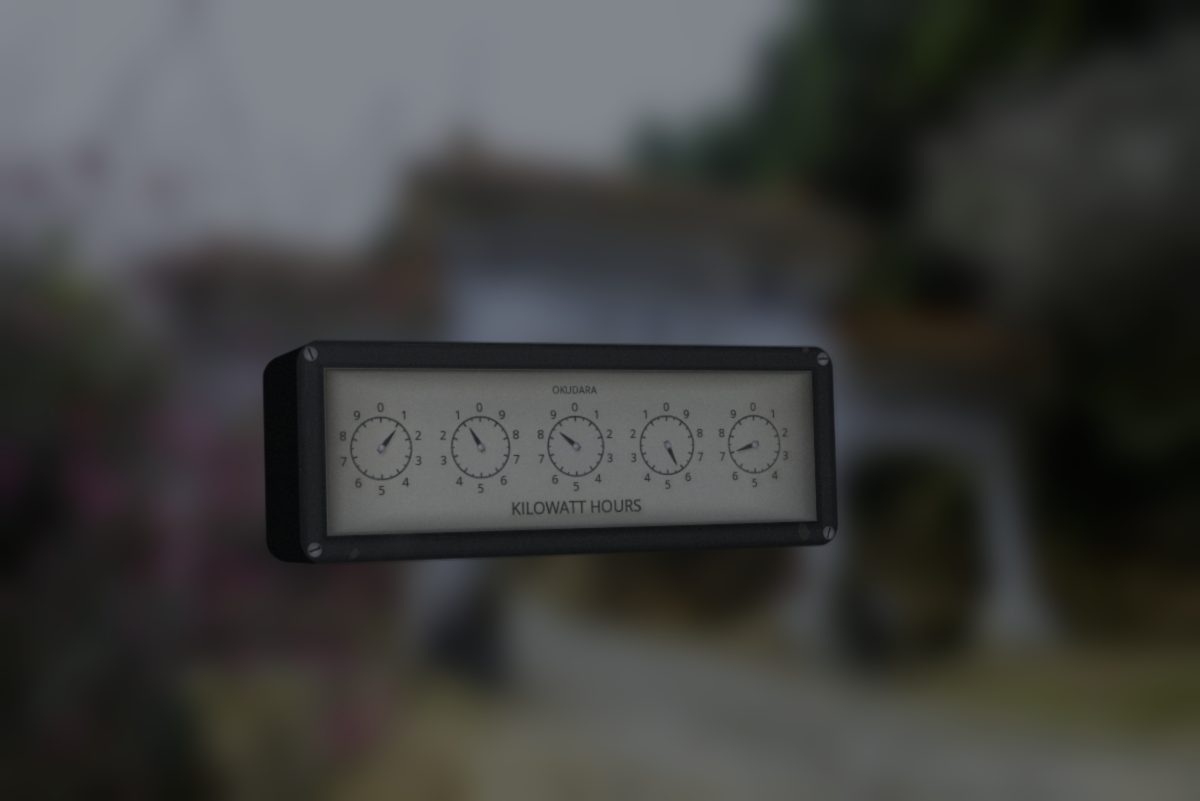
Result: 10857 kWh
